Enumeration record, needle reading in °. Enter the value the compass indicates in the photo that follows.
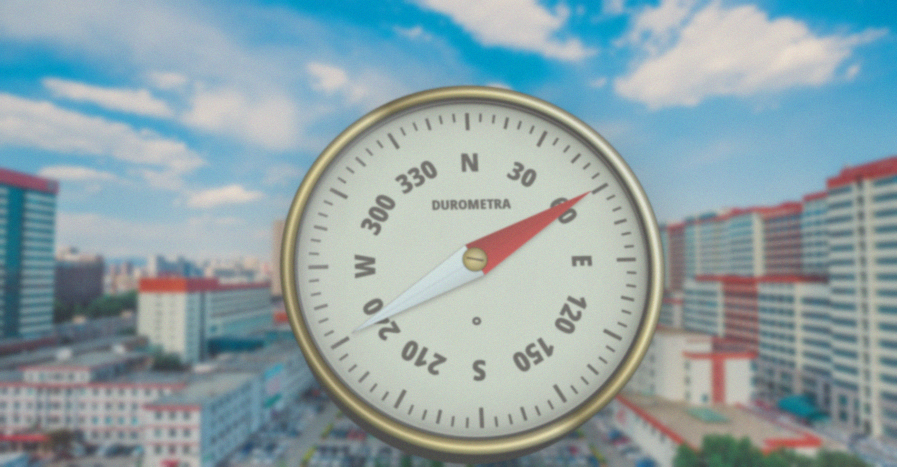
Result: 60 °
